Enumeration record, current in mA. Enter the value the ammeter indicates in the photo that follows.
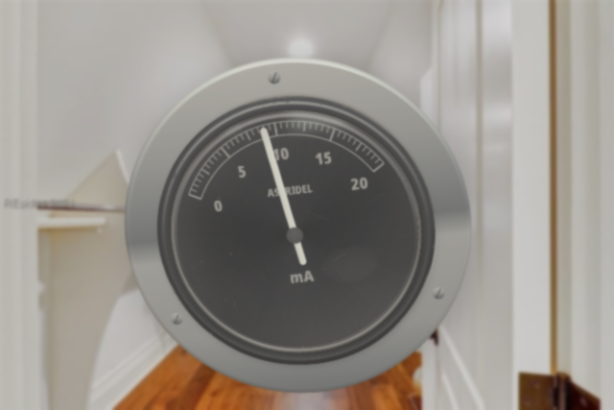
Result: 9 mA
